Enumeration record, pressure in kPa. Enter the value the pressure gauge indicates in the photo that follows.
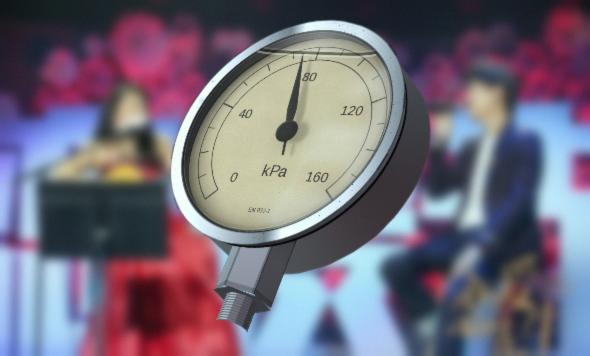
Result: 75 kPa
